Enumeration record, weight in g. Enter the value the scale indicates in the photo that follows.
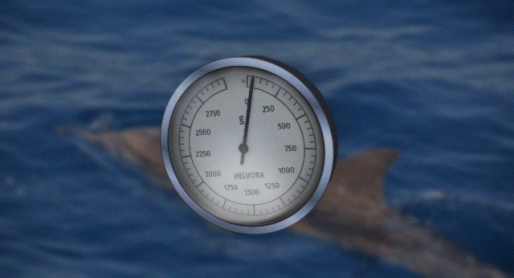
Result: 50 g
